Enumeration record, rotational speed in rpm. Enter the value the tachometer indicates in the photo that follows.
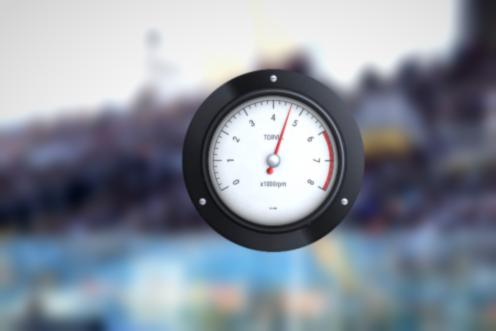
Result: 4600 rpm
